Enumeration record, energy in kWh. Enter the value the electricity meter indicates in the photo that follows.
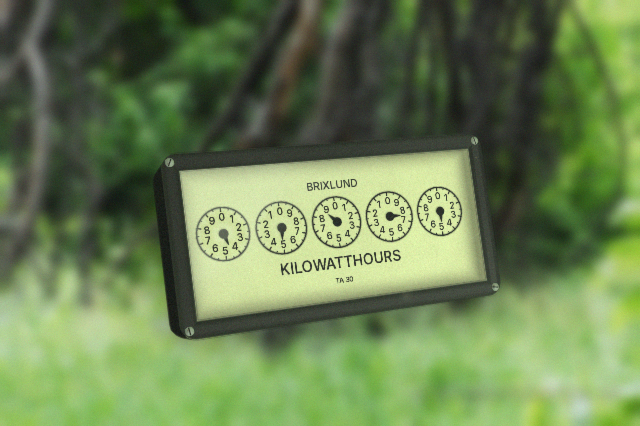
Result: 44875 kWh
